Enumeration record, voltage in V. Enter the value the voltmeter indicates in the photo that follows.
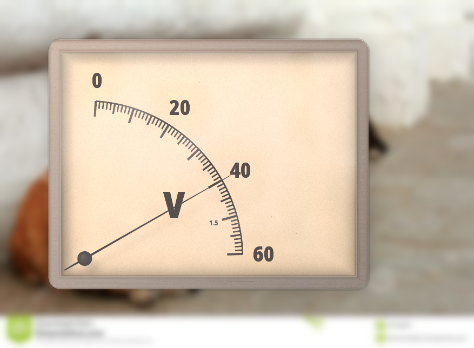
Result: 40 V
